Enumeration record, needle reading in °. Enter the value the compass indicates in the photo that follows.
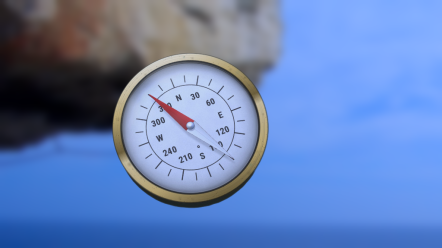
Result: 330 °
